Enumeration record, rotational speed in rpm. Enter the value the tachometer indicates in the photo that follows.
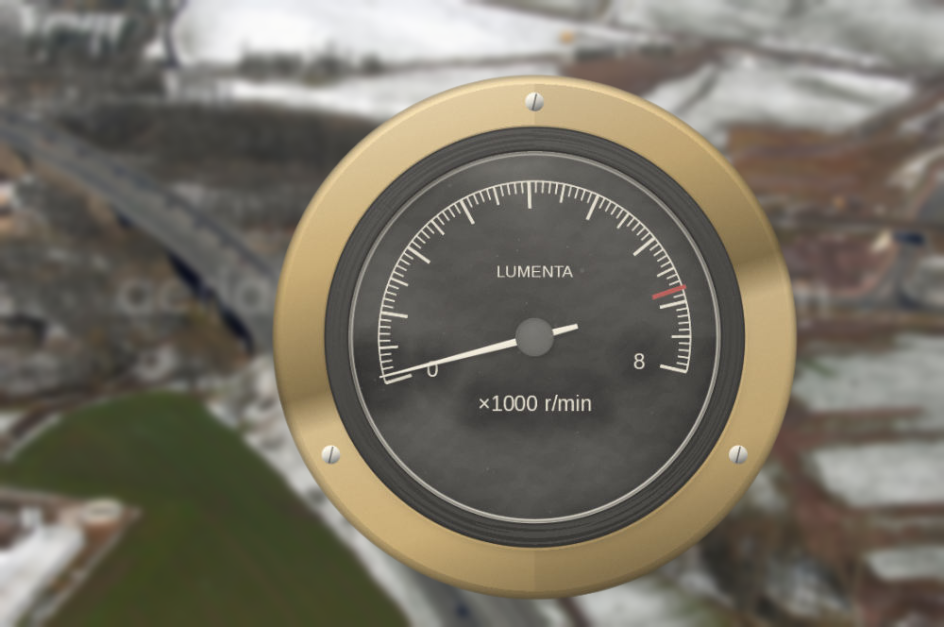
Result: 100 rpm
